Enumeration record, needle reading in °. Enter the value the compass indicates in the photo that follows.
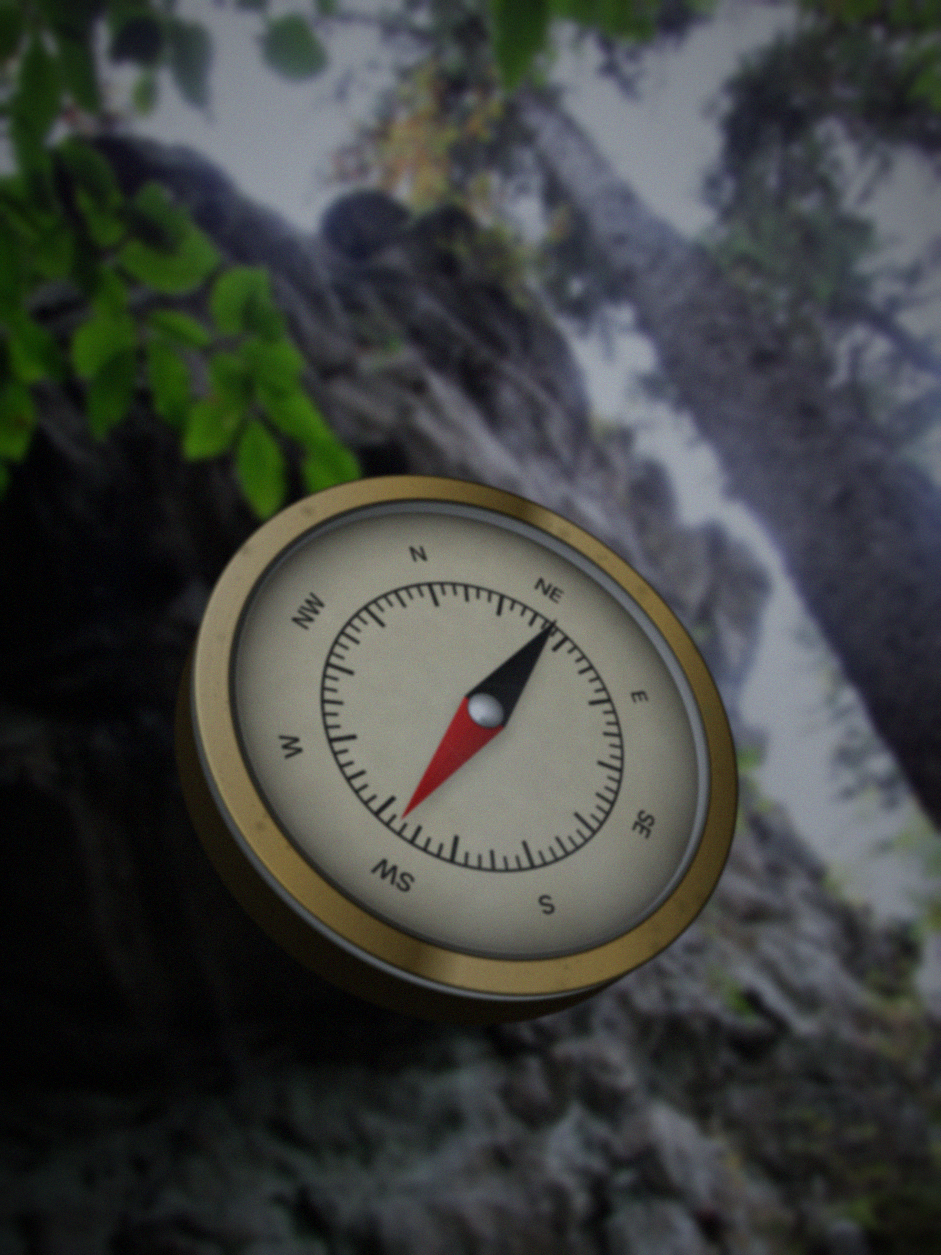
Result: 232.5 °
